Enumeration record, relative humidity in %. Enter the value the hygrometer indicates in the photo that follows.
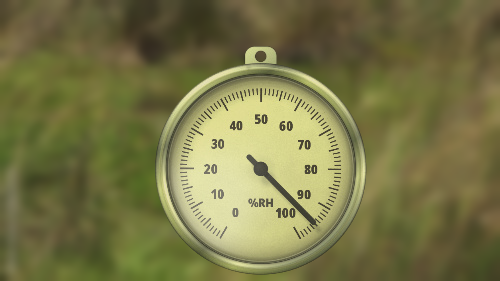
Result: 95 %
